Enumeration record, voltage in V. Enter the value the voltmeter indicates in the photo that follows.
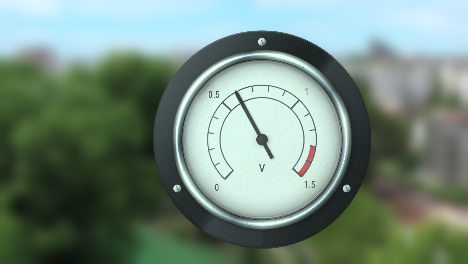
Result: 0.6 V
